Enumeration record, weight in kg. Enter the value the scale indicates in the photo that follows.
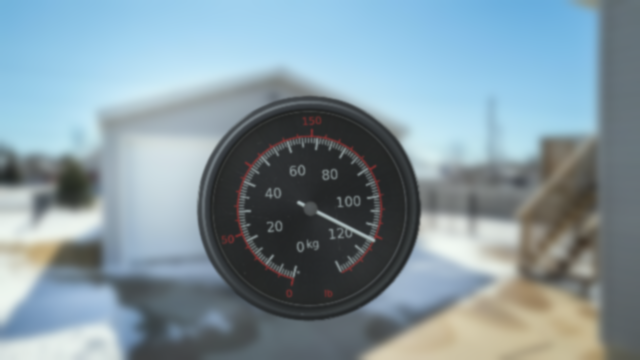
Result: 115 kg
